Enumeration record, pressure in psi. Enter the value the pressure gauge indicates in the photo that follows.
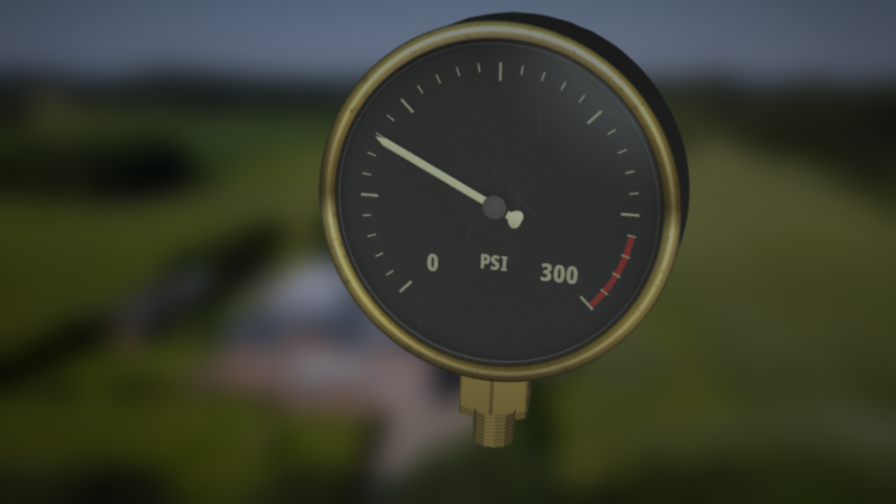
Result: 80 psi
